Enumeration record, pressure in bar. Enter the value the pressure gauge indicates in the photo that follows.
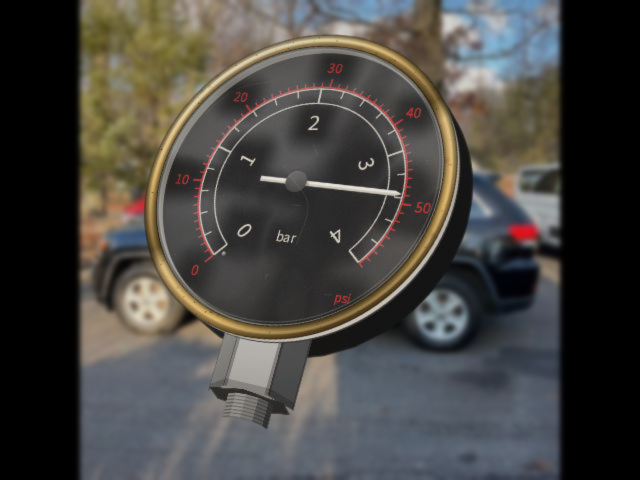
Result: 3.4 bar
